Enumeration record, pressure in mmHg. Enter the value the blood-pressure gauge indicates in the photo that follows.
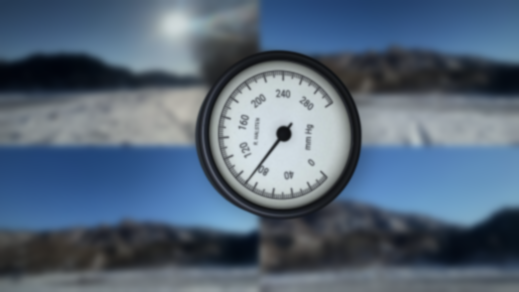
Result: 90 mmHg
